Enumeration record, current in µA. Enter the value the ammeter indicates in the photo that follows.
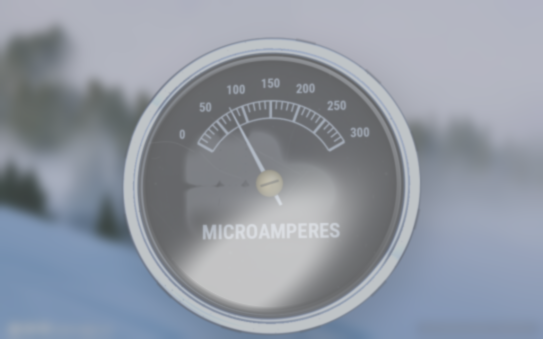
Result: 80 µA
